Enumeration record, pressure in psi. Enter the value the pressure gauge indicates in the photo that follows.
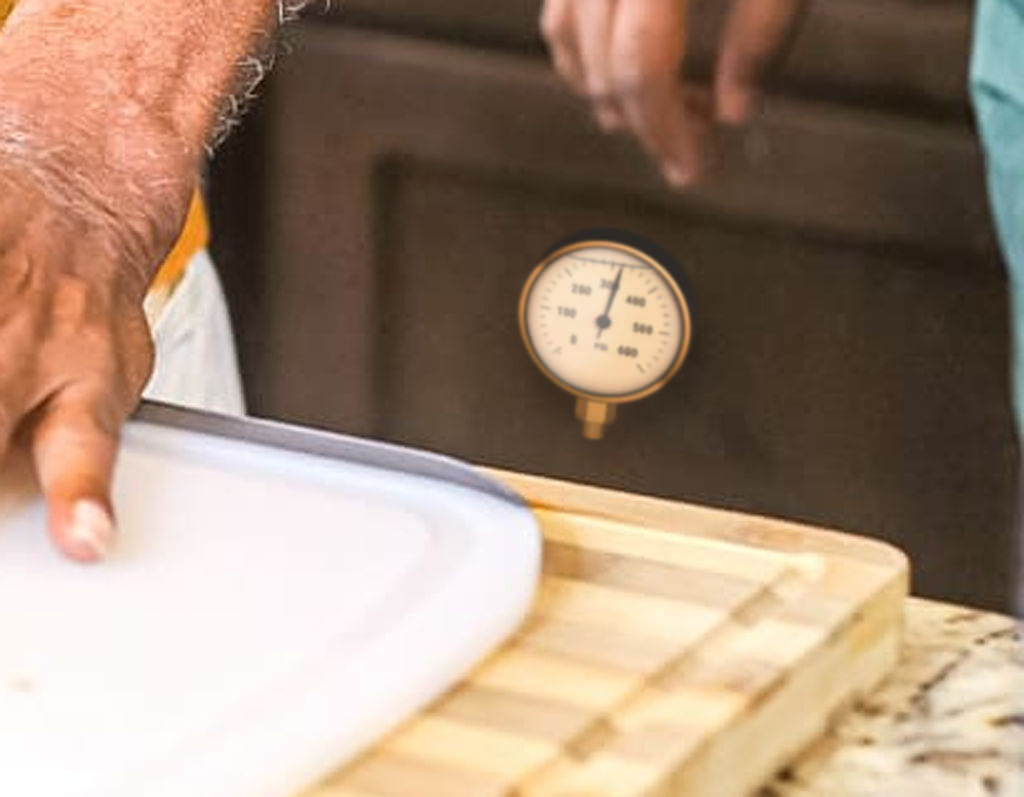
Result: 320 psi
